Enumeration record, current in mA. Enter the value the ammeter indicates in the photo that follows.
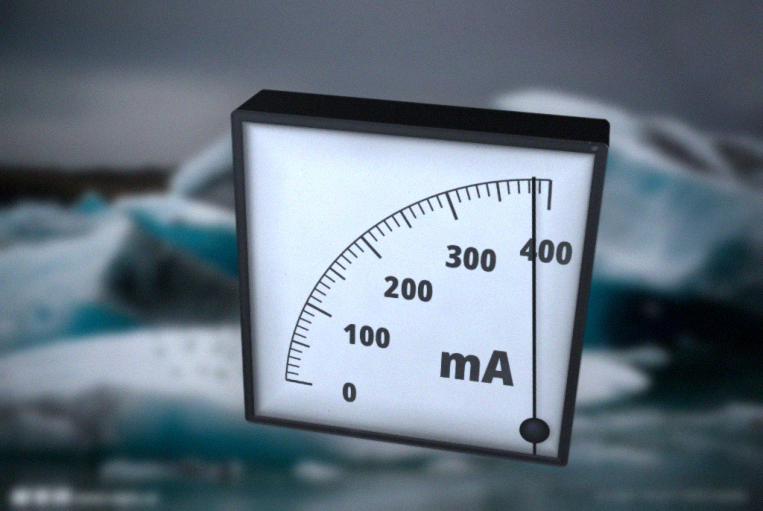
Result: 385 mA
